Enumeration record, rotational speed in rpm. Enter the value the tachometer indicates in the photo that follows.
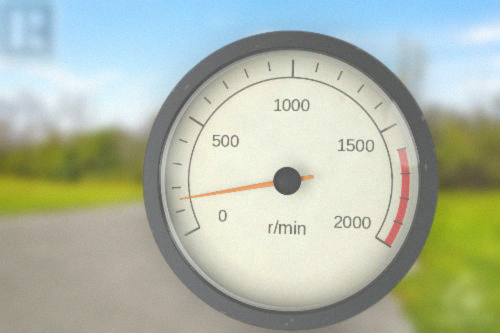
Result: 150 rpm
